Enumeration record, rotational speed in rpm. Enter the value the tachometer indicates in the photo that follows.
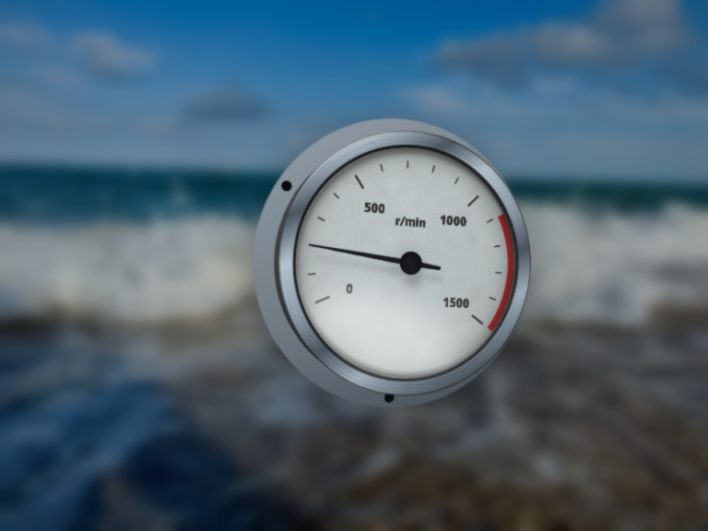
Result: 200 rpm
